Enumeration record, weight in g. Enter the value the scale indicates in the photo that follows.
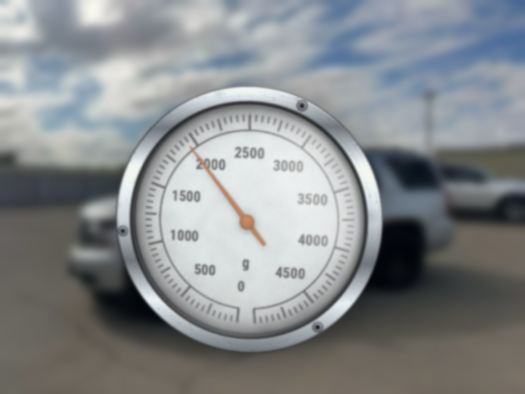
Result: 1950 g
